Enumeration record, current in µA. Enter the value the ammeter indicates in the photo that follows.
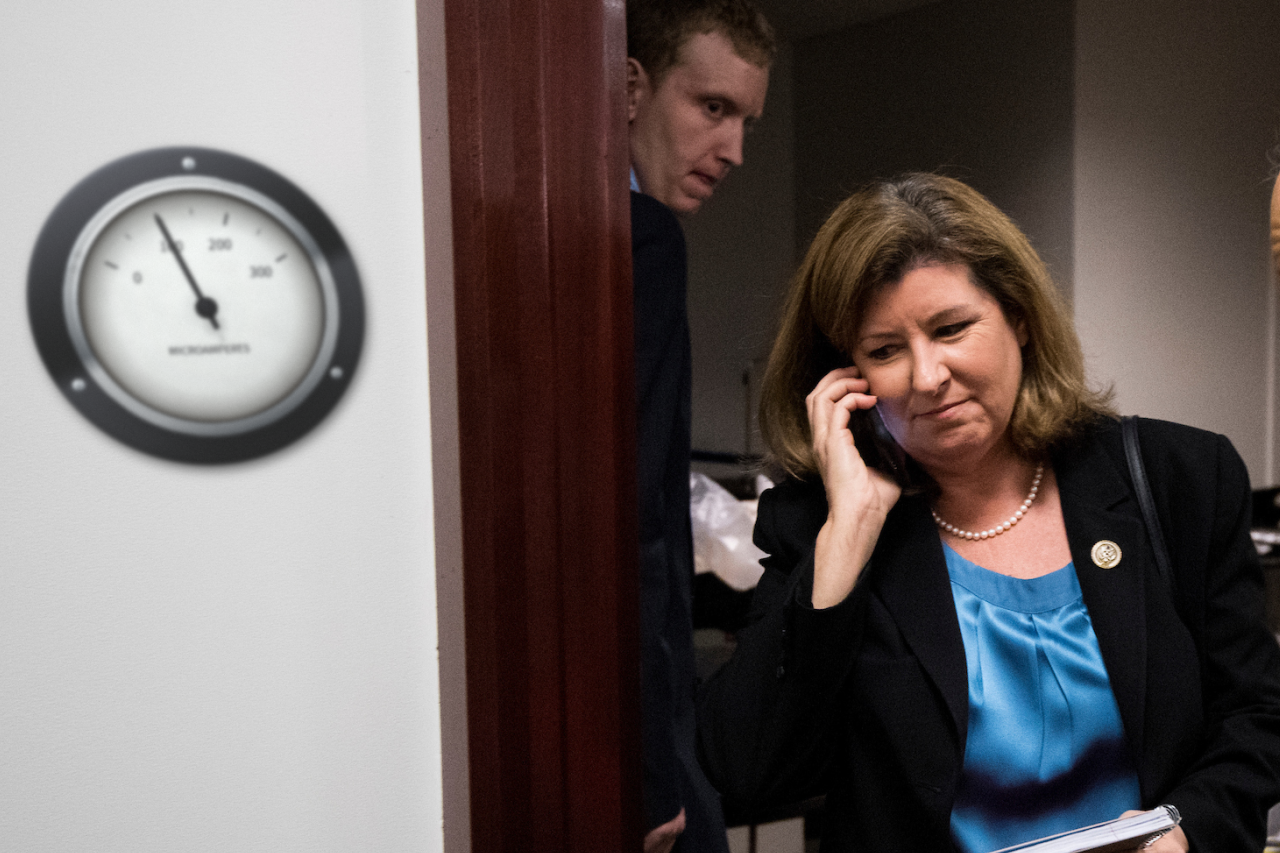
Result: 100 µA
